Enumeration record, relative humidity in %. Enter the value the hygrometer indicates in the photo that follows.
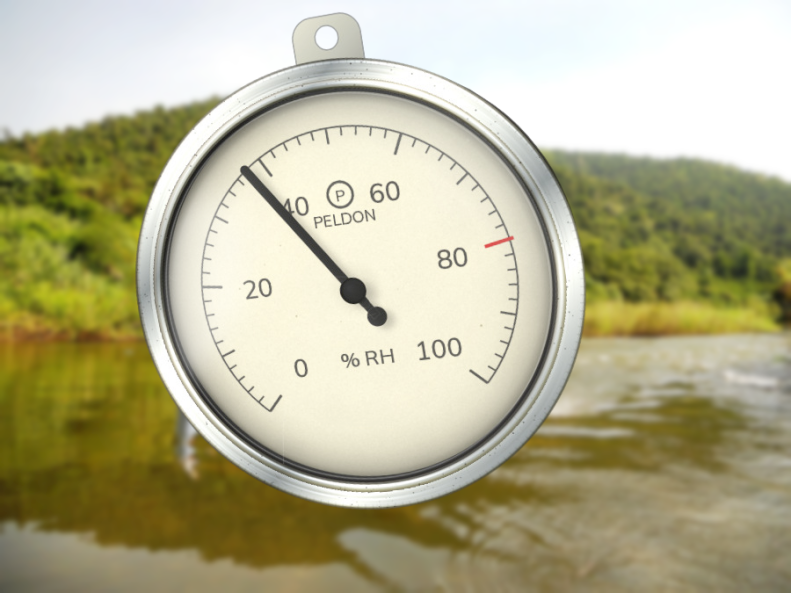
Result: 38 %
